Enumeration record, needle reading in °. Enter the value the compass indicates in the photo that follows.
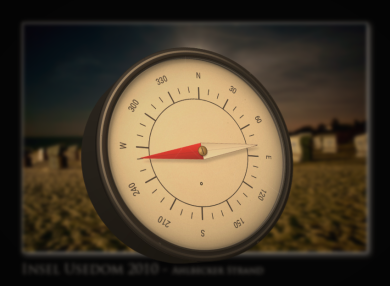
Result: 260 °
